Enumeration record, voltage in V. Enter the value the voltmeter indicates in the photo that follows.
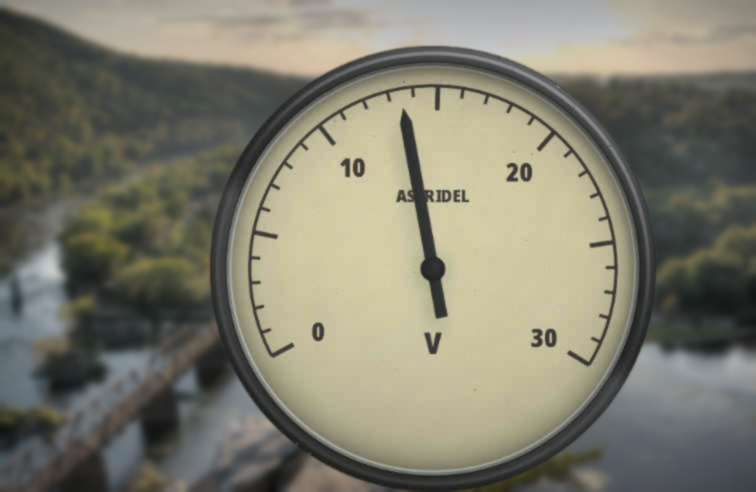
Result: 13.5 V
